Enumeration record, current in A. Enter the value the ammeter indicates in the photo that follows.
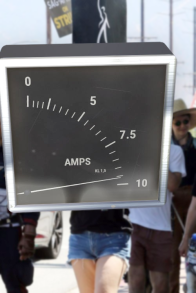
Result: 9.5 A
